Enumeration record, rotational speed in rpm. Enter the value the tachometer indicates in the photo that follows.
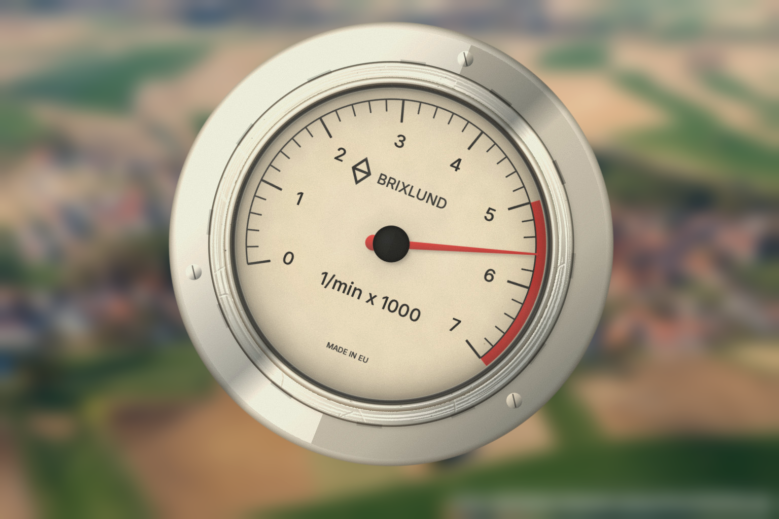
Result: 5600 rpm
